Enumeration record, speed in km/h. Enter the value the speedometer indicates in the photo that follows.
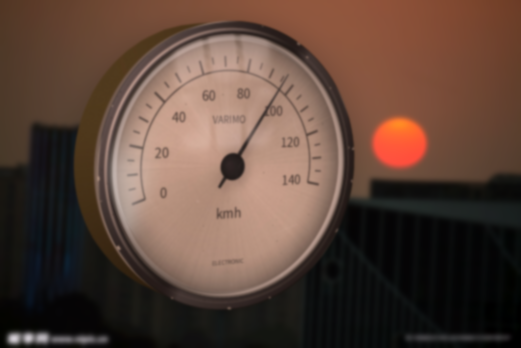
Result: 95 km/h
